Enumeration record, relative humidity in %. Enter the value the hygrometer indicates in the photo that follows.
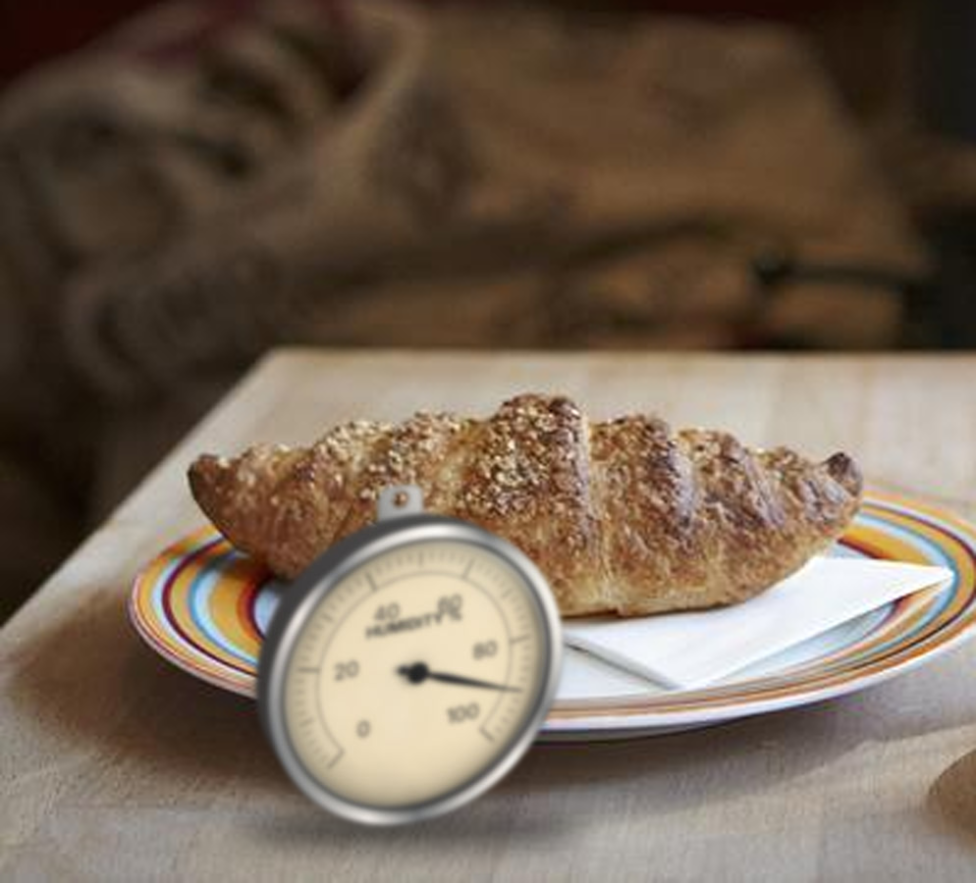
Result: 90 %
